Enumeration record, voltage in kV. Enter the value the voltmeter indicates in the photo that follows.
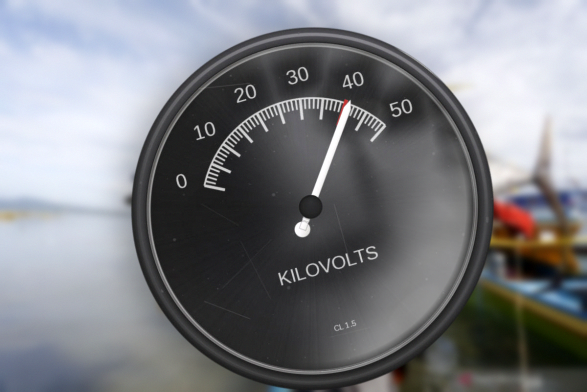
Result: 41 kV
